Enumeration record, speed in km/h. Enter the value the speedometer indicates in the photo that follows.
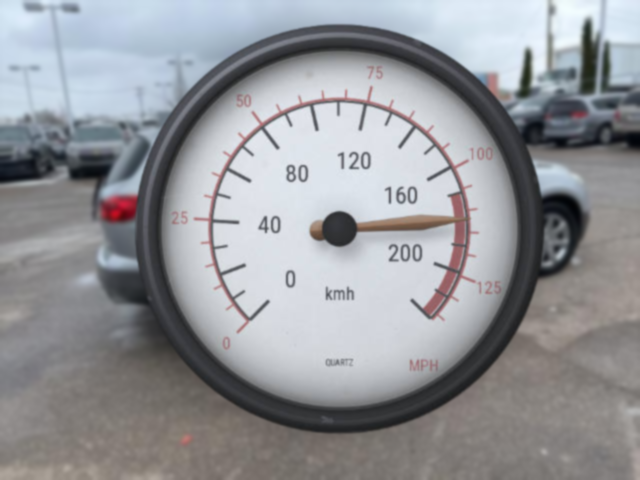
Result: 180 km/h
